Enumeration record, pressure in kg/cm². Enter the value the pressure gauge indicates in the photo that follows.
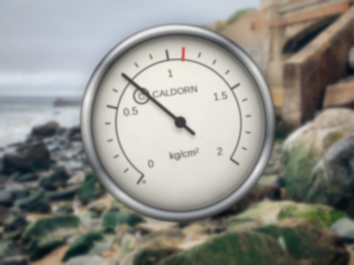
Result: 0.7 kg/cm²
